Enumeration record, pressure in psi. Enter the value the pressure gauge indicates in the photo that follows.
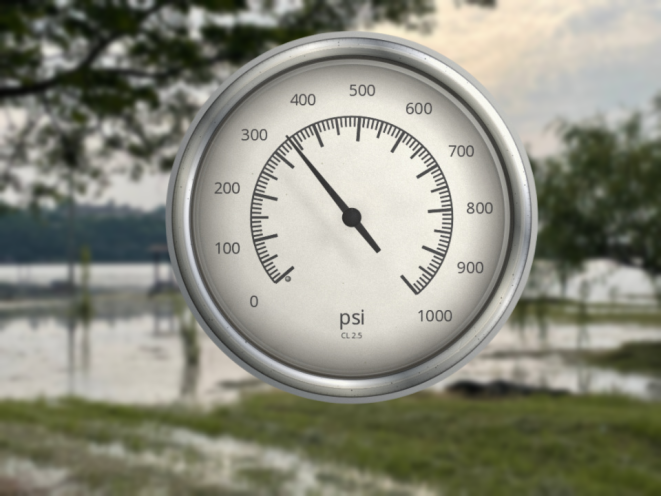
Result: 340 psi
